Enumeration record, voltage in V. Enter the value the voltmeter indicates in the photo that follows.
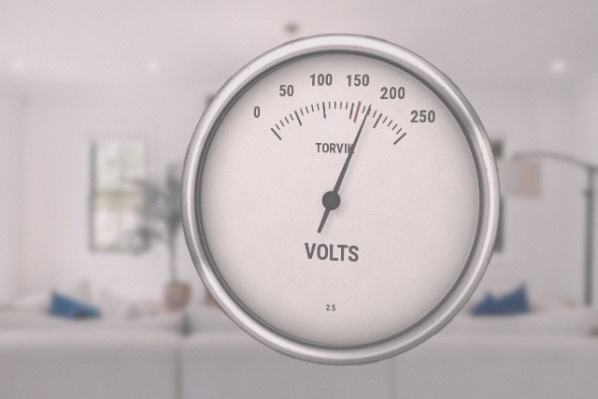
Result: 180 V
